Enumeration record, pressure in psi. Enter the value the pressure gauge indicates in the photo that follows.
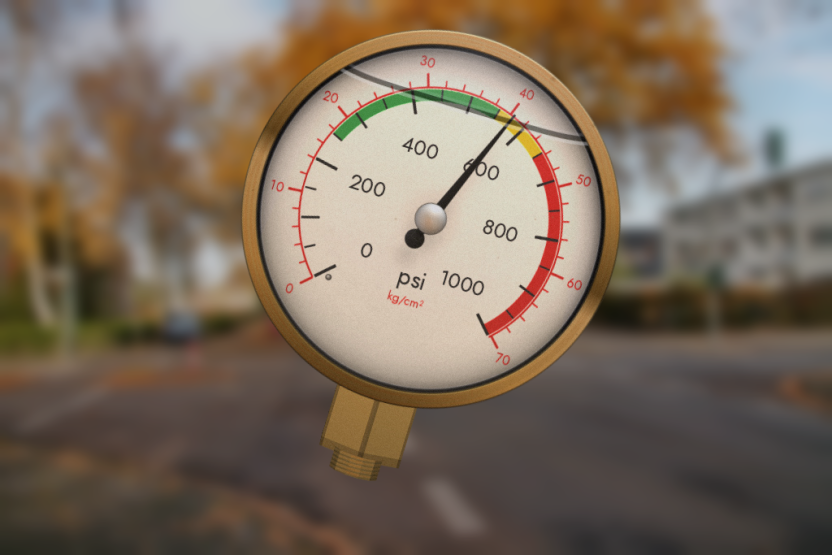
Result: 575 psi
